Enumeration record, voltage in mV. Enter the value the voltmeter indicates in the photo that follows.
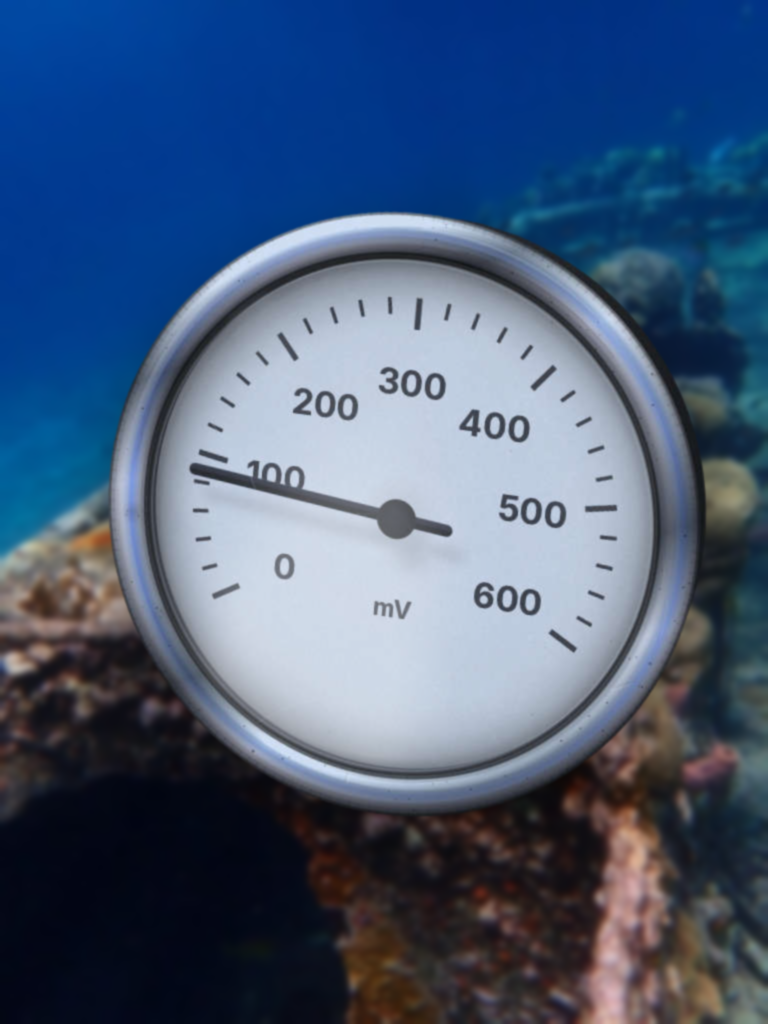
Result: 90 mV
